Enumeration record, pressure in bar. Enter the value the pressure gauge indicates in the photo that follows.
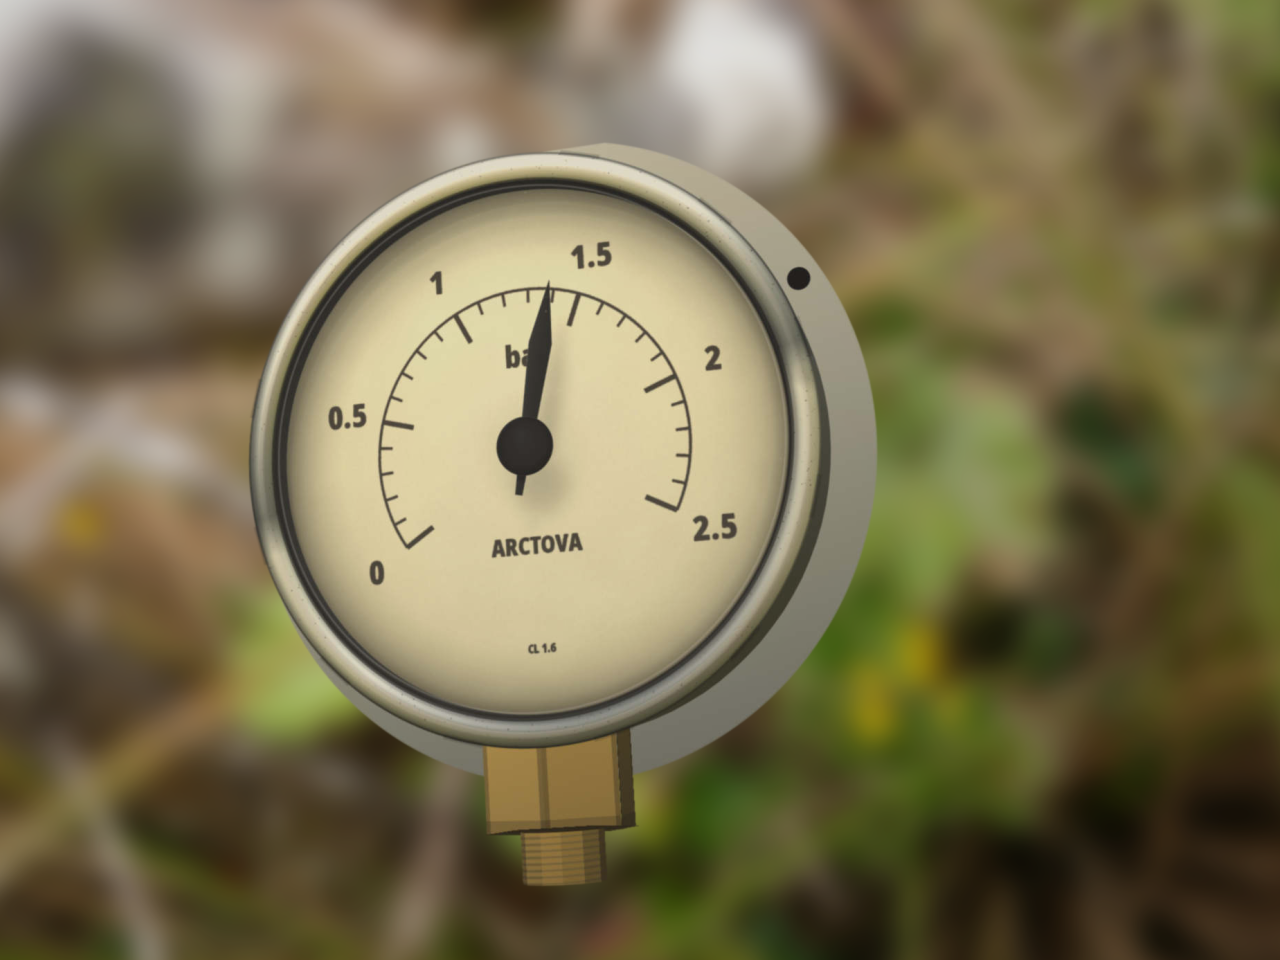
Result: 1.4 bar
